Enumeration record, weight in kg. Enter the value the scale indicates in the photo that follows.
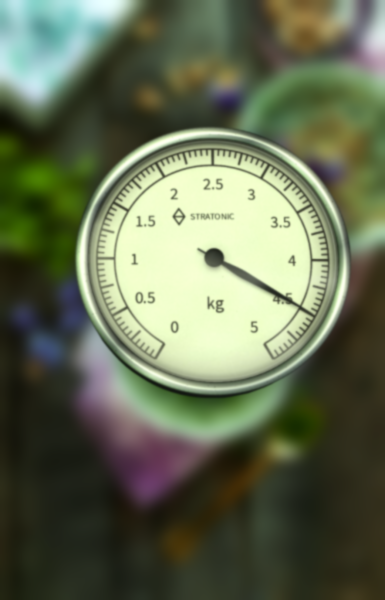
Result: 4.5 kg
